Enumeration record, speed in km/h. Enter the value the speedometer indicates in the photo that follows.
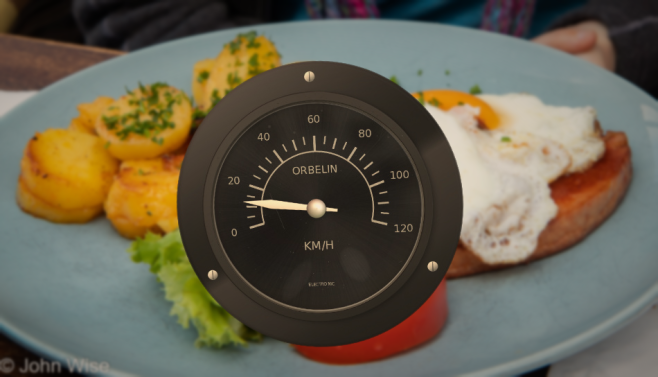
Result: 12.5 km/h
